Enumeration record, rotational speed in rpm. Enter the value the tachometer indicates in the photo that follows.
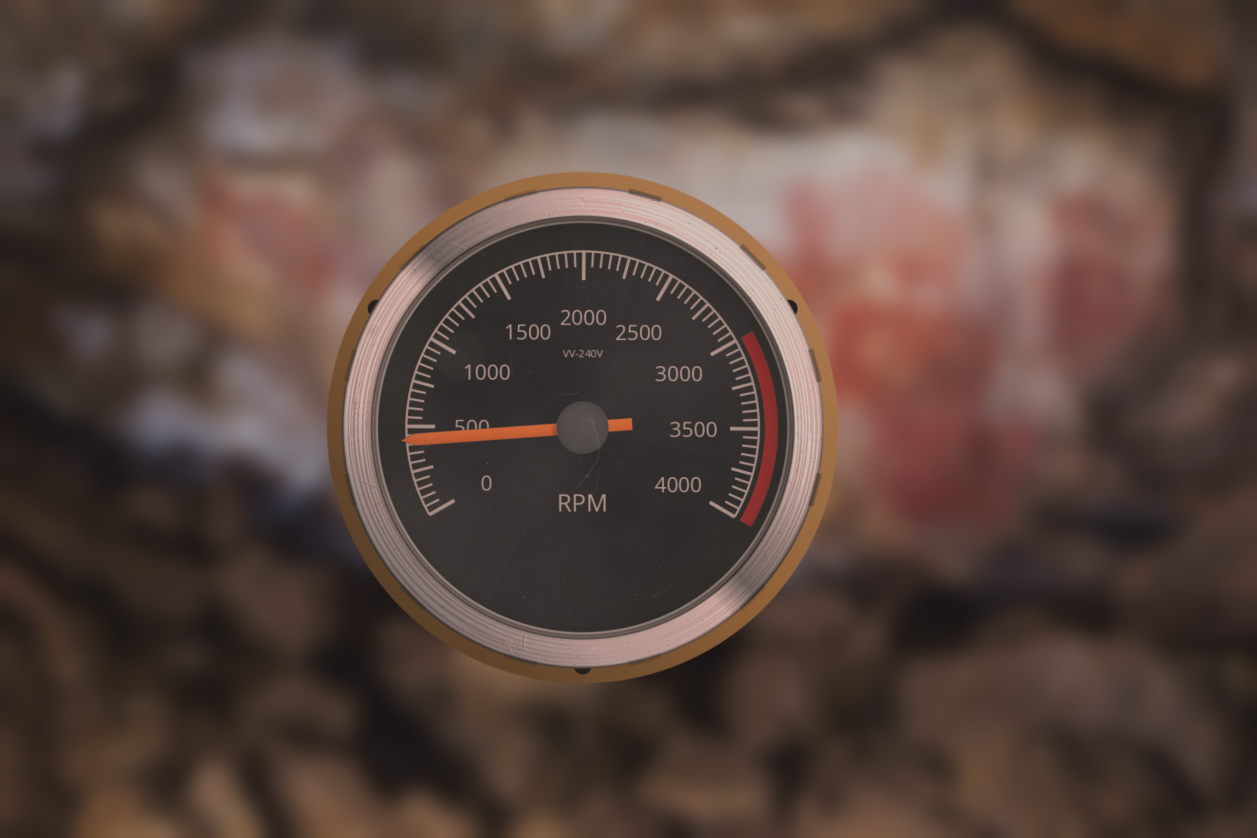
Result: 425 rpm
